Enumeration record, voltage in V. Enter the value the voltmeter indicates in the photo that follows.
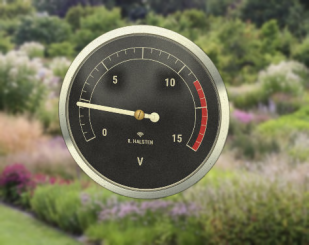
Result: 2.25 V
